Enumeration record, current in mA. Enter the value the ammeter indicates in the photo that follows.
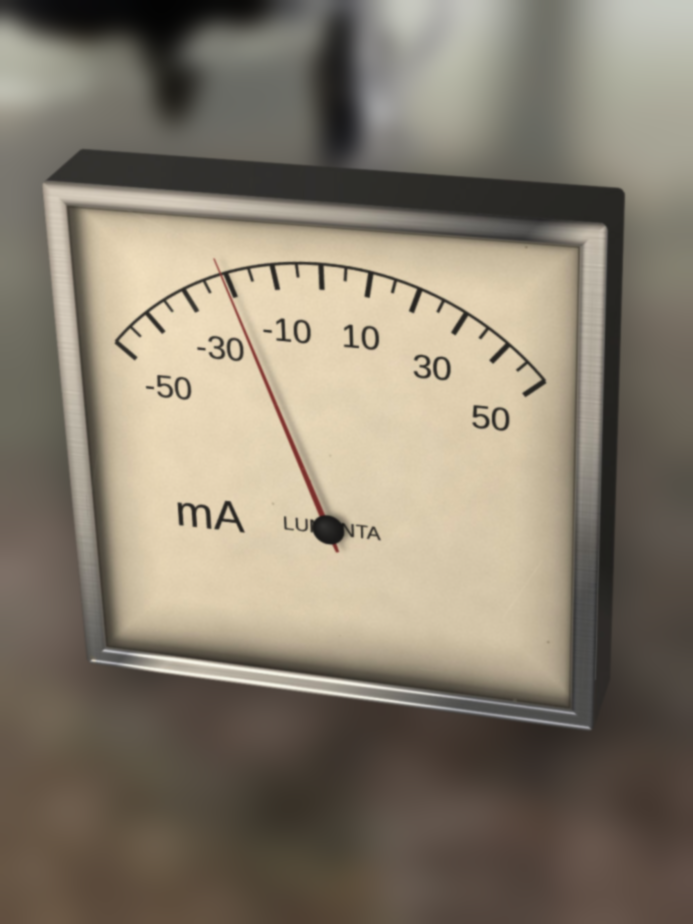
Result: -20 mA
